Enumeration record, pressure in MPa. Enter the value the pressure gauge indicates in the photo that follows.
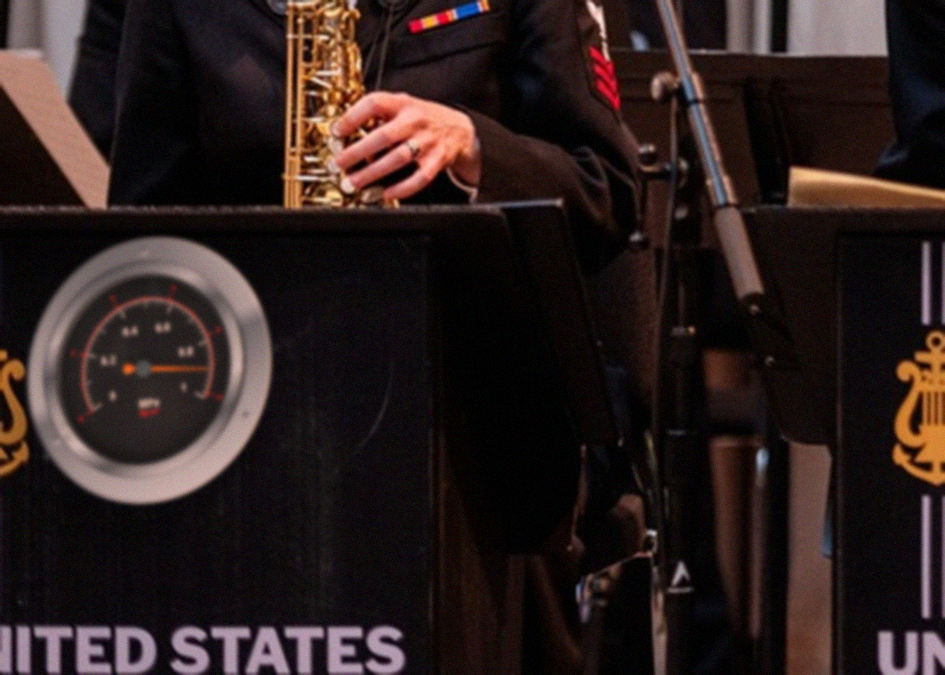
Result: 0.9 MPa
